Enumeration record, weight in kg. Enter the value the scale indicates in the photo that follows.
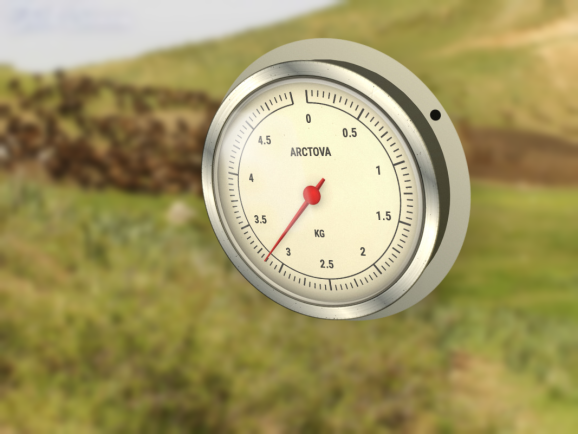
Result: 3.15 kg
